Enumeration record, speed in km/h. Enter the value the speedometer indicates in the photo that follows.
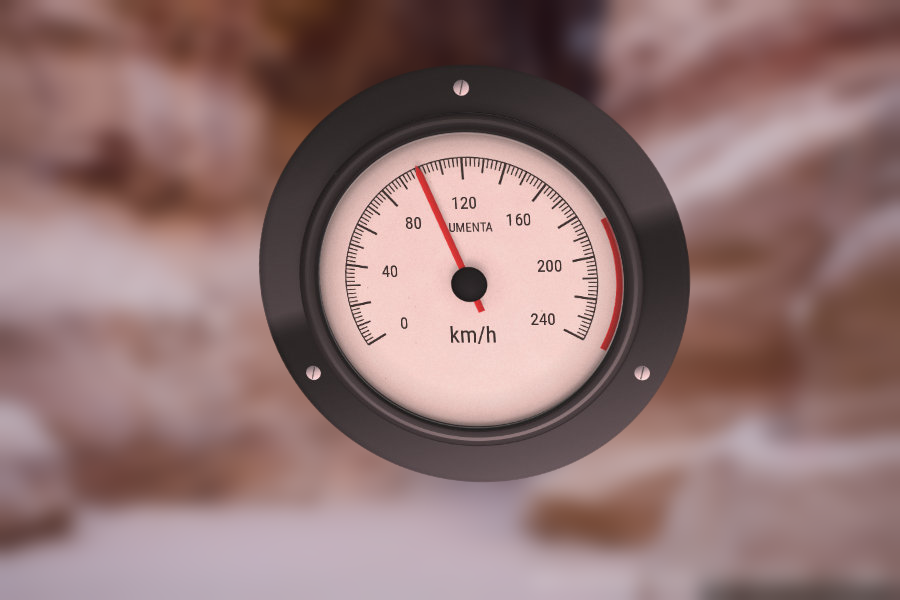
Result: 100 km/h
